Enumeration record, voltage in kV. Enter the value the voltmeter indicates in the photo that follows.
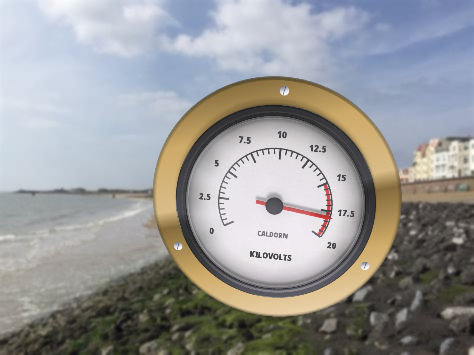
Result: 18 kV
